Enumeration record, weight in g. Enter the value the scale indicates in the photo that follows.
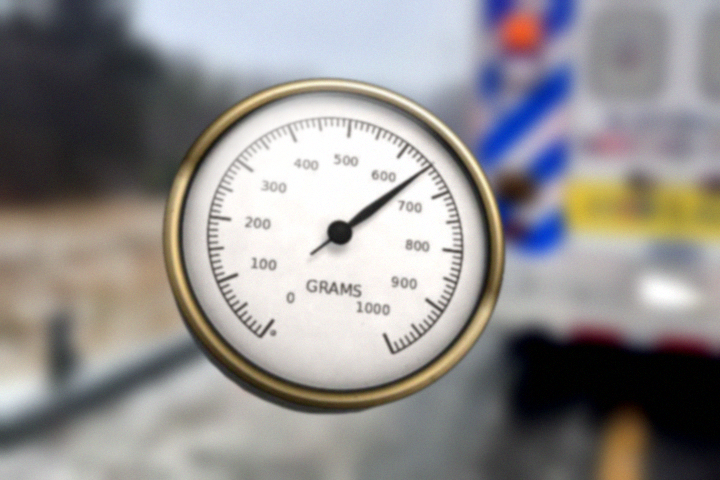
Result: 650 g
